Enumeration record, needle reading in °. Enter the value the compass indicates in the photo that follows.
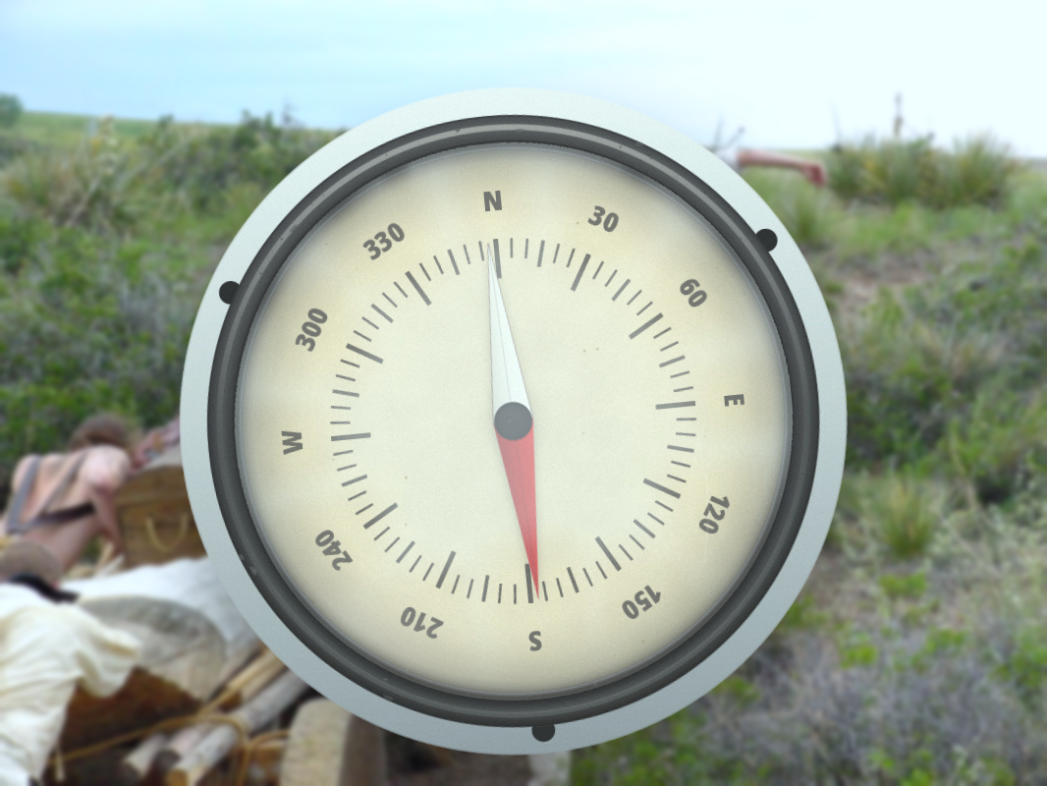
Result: 177.5 °
